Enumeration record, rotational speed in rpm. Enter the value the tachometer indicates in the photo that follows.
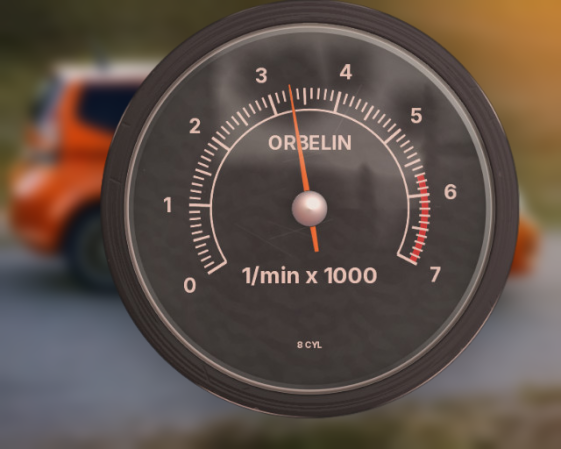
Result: 3300 rpm
